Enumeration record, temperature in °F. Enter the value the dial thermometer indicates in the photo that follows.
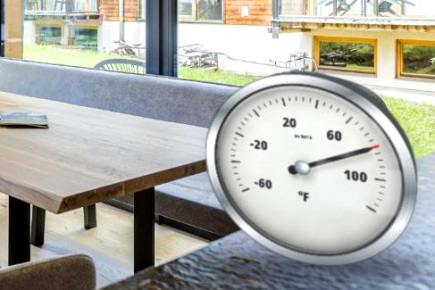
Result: 80 °F
